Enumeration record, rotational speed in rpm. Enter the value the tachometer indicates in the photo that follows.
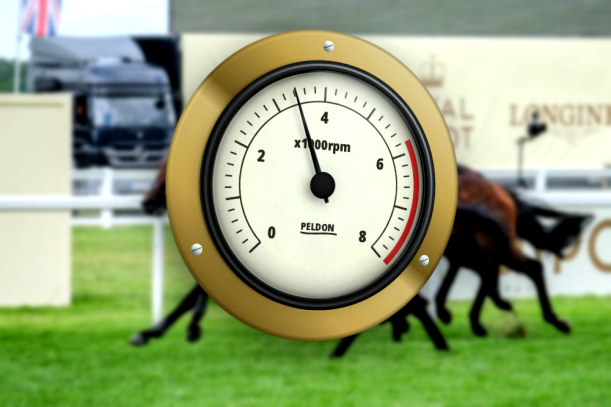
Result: 3400 rpm
